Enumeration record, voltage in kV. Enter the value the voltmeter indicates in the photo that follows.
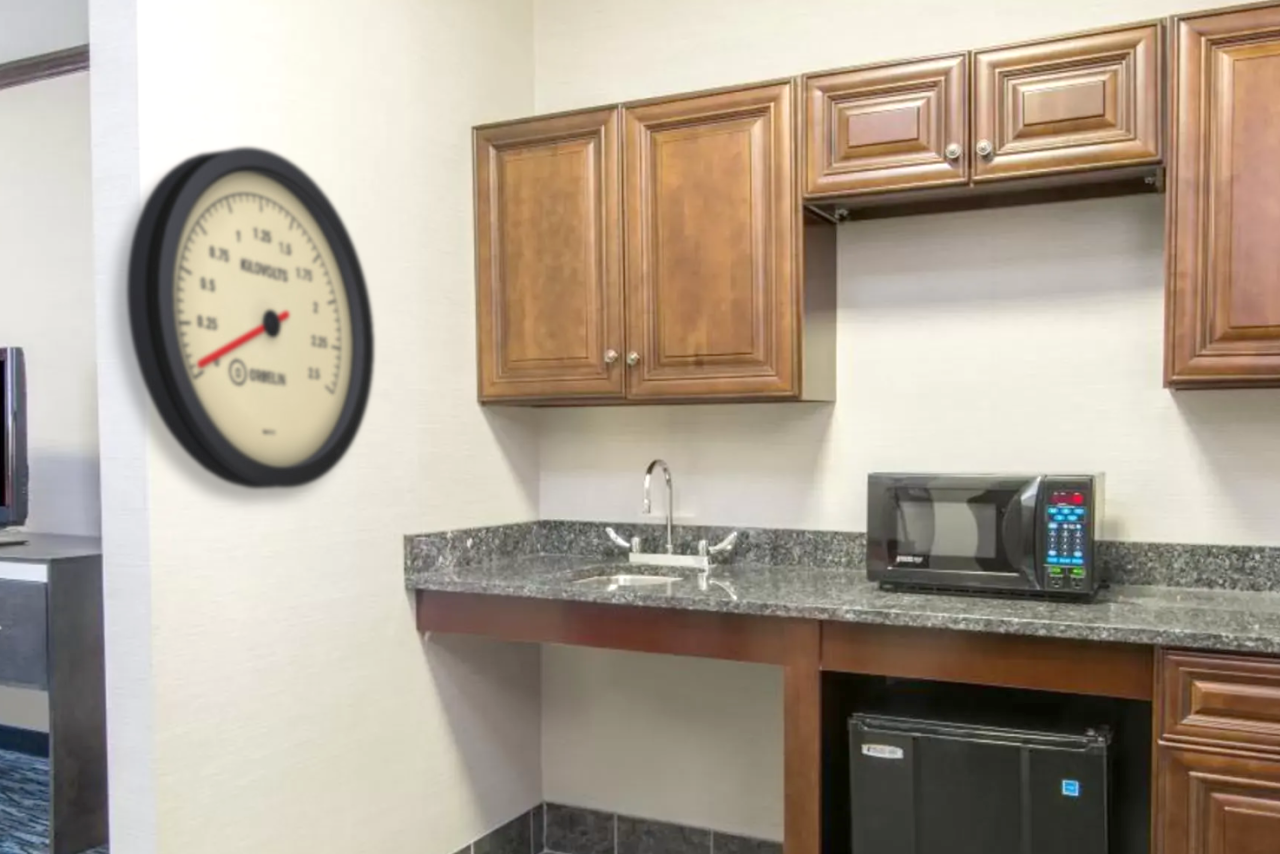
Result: 0.05 kV
